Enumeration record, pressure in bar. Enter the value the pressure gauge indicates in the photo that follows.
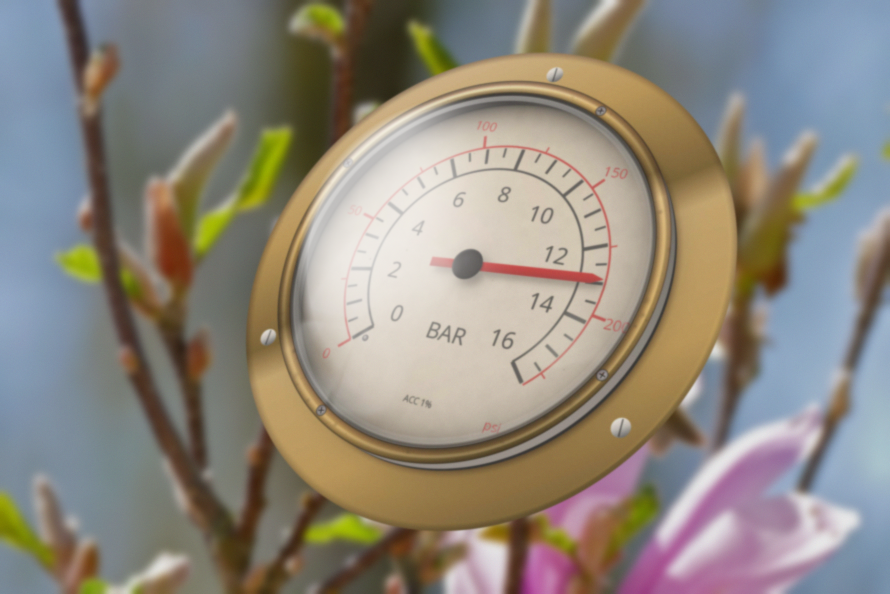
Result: 13 bar
